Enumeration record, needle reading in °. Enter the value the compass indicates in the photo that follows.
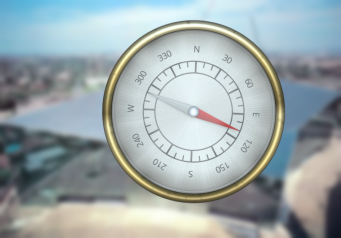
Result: 110 °
